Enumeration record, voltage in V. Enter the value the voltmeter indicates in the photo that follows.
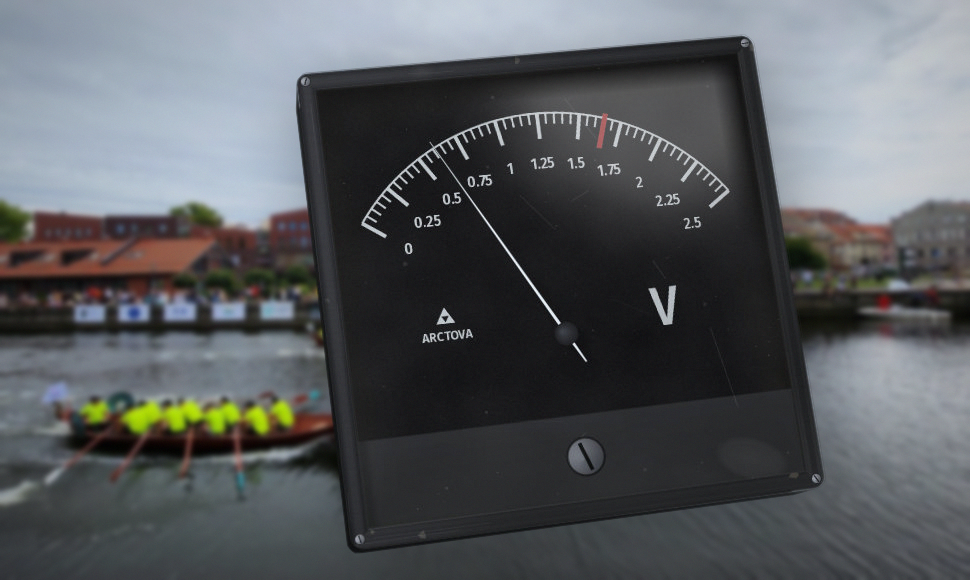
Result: 0.6 V
